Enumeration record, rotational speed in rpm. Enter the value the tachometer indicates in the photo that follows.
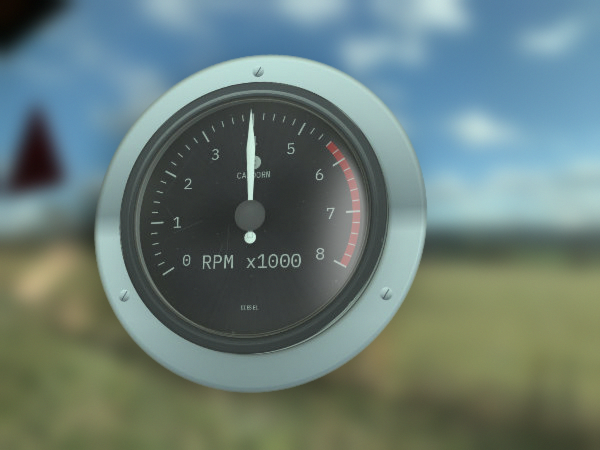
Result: 4000 rpm
